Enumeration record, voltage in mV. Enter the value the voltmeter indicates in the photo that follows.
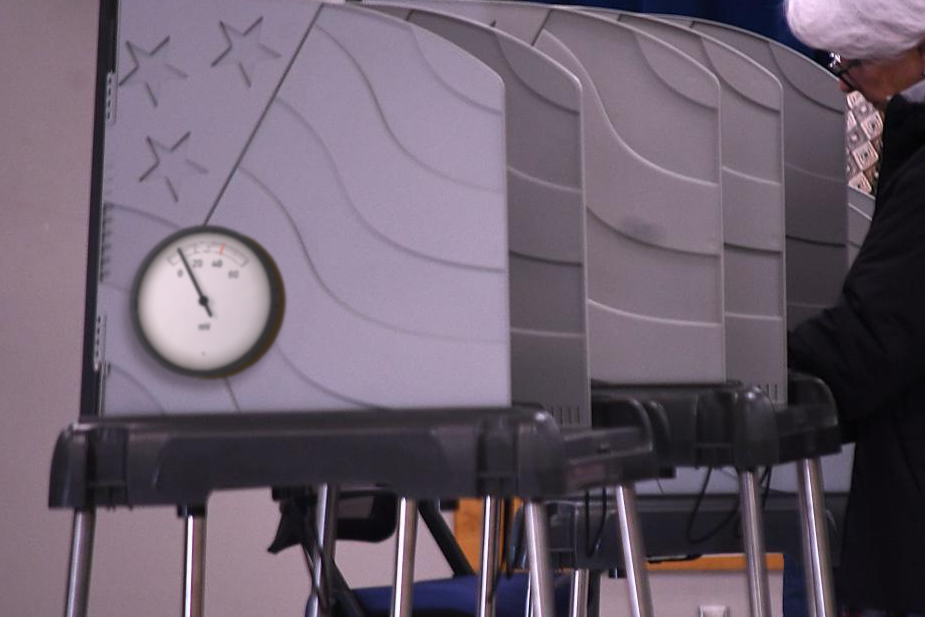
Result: 10 mV
